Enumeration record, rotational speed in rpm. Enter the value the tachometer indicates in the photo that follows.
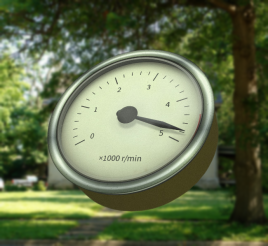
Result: 4800 rpm
